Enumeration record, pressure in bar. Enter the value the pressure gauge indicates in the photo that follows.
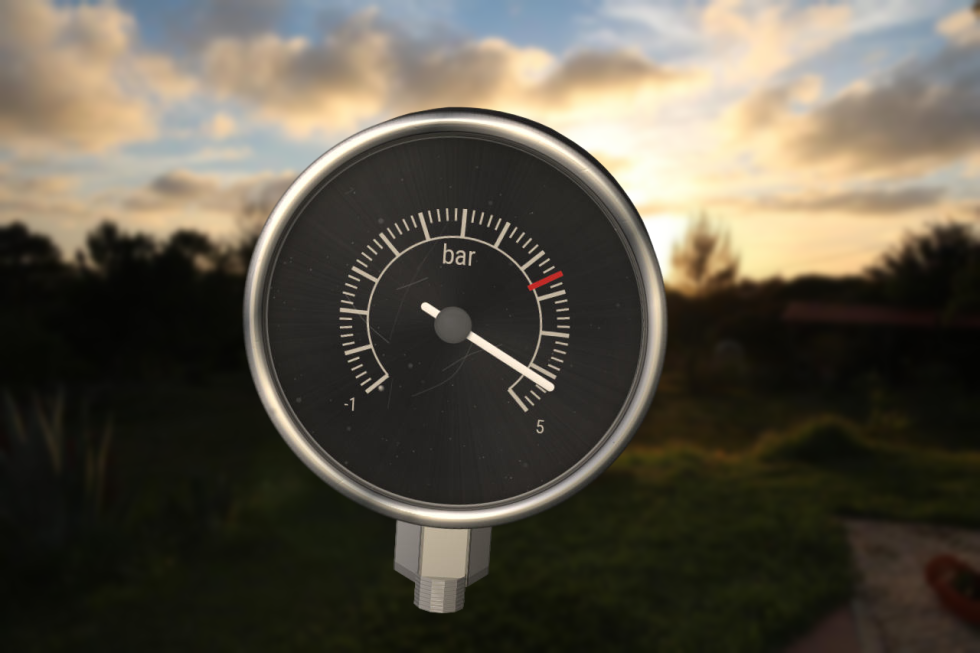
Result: 4.6 bar
